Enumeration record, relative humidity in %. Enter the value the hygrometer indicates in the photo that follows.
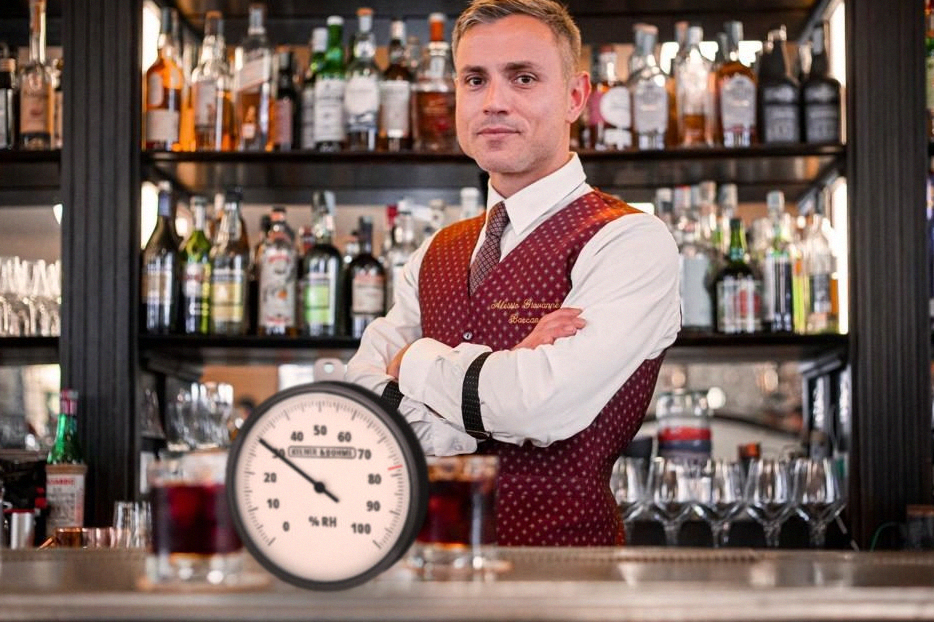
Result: 30 %
